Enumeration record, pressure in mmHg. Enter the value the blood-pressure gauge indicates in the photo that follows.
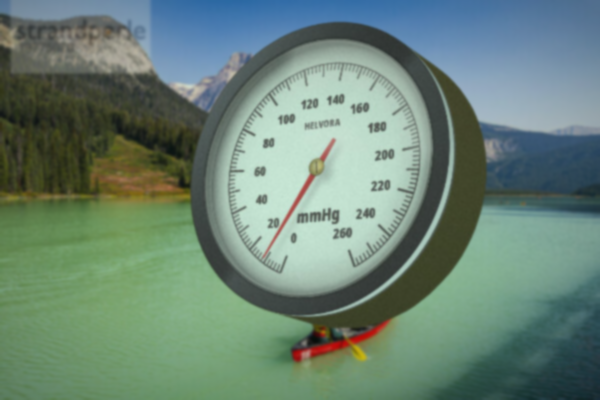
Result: 10 mmHg
